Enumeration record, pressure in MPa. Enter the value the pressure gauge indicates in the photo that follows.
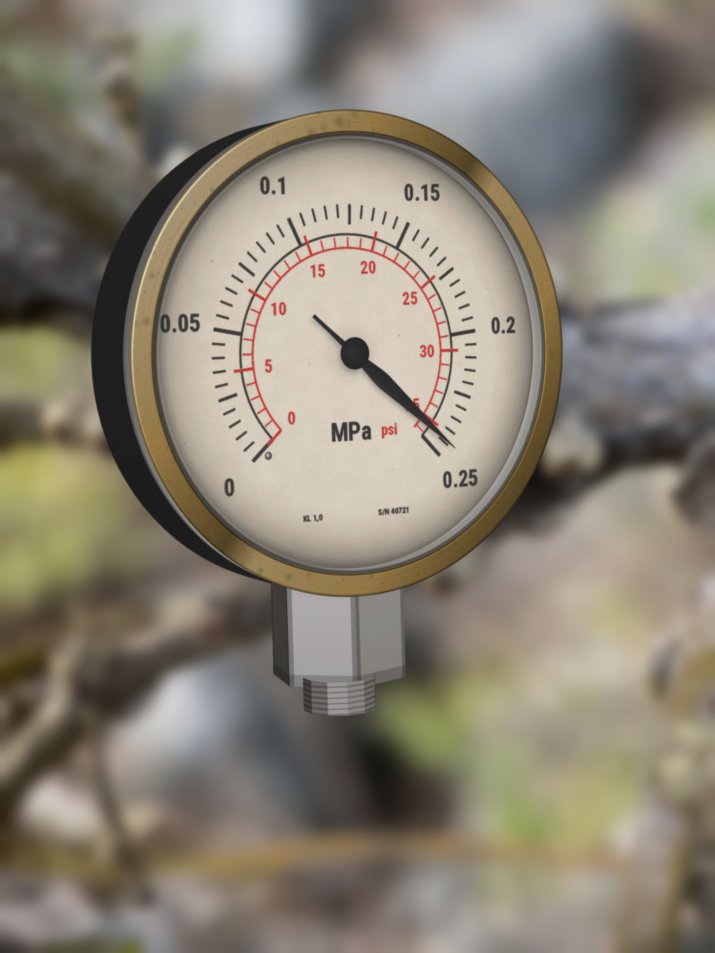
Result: 0.245 MPa
